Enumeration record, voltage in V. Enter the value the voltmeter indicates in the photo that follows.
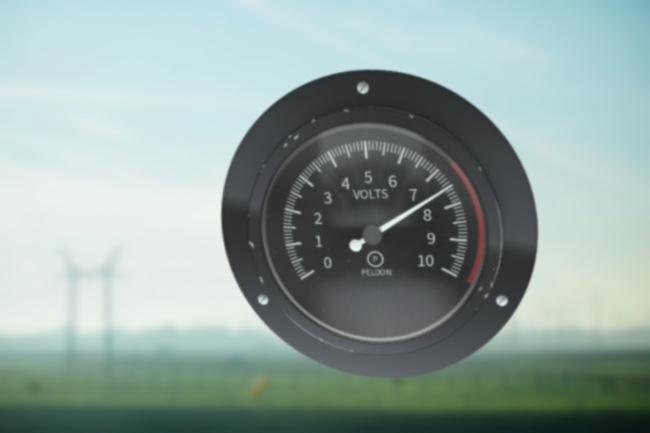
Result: 7.5 V
